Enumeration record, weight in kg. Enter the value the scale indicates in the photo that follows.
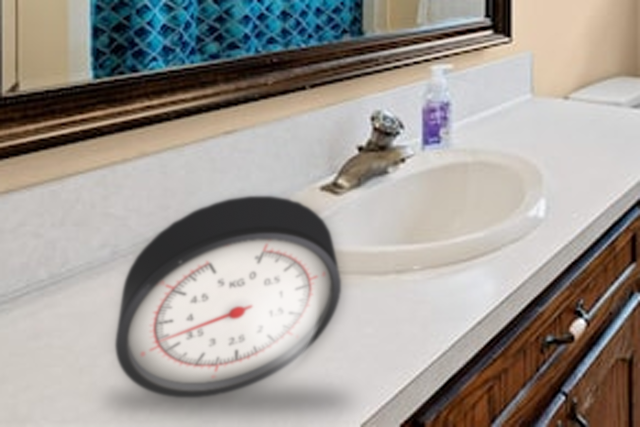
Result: 3.75 kg
